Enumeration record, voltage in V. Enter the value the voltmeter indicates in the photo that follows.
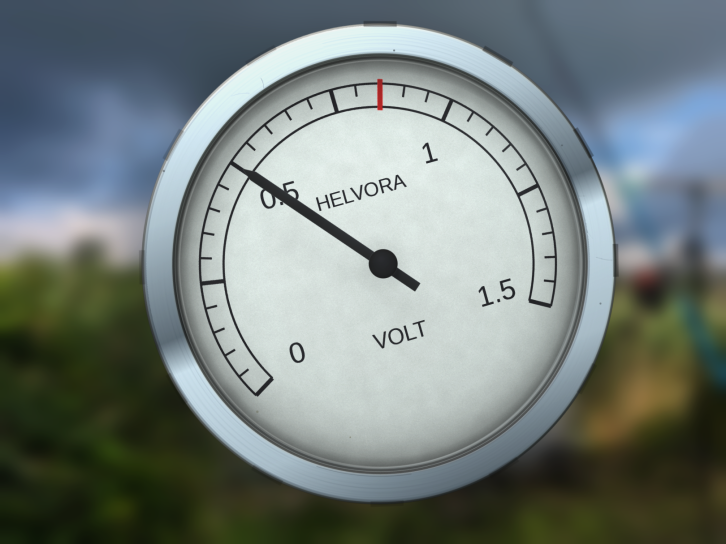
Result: 0.5 V
